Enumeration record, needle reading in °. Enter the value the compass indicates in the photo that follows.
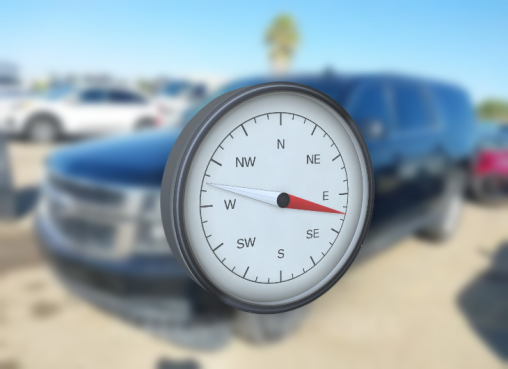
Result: 105 °
